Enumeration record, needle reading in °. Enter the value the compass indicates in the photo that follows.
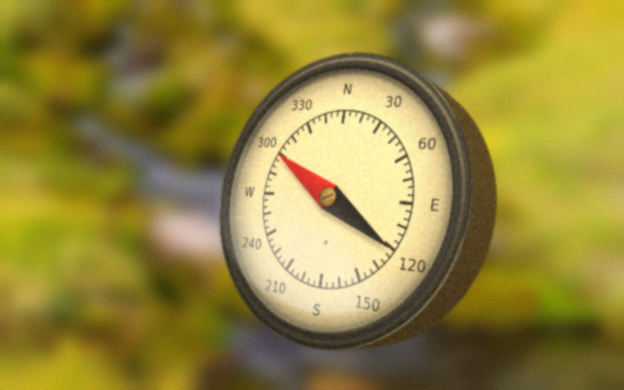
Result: 300 °
